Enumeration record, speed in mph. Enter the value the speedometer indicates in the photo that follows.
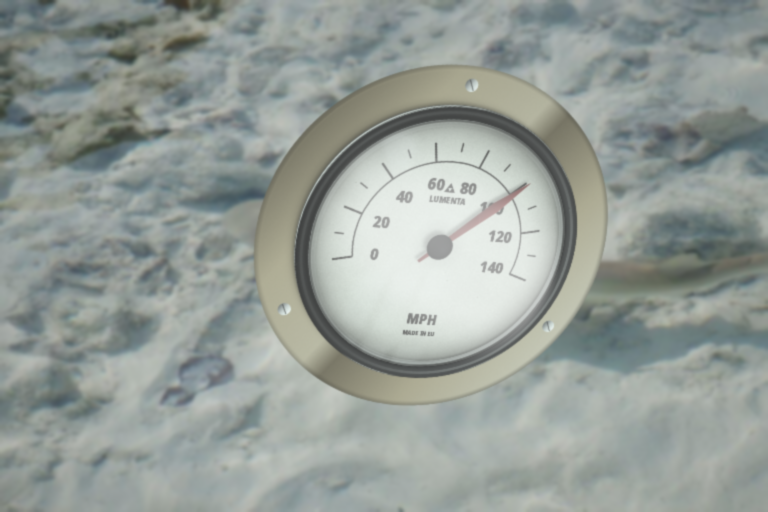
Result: 100 mph
